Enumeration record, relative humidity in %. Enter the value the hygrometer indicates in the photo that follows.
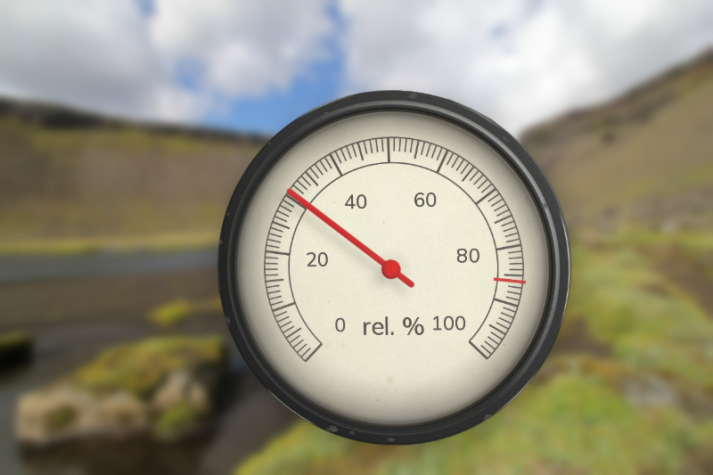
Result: 31 %
